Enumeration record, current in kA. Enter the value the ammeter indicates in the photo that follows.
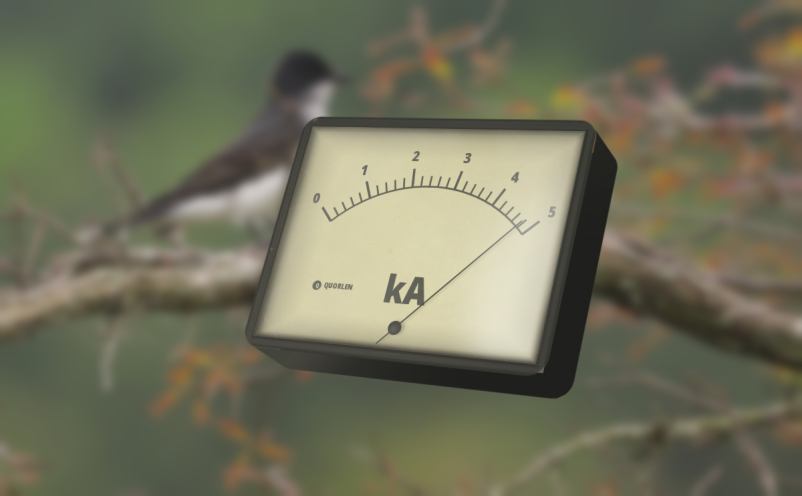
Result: 4.8 kA
